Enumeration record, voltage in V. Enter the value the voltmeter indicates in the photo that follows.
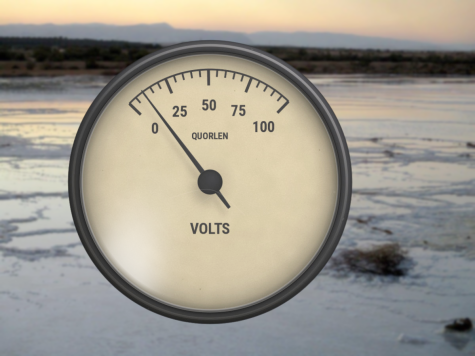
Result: 10 V
